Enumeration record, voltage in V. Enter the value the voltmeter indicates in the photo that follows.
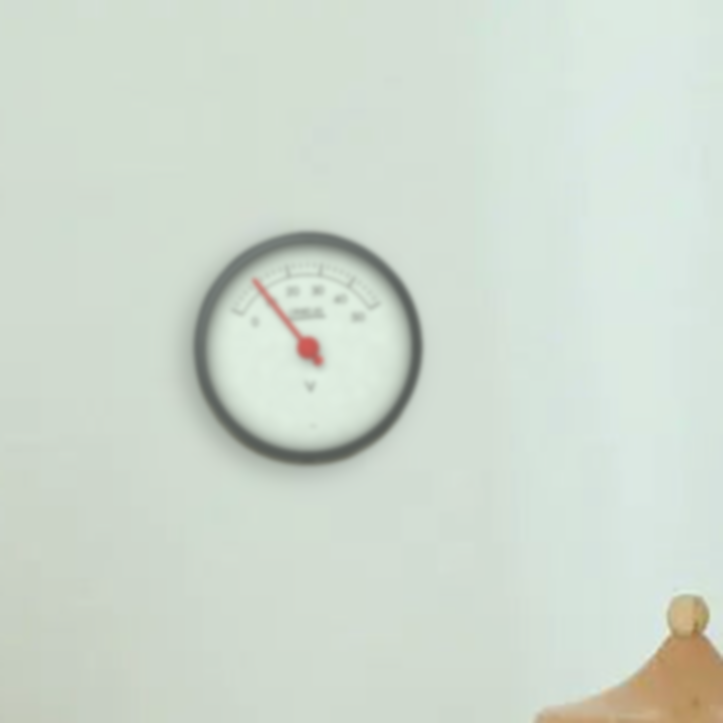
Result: 10 V
